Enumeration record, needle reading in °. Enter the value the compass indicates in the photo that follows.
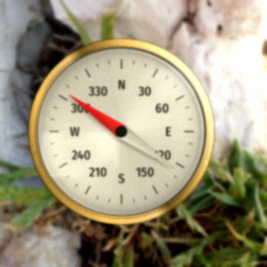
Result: 305 °
